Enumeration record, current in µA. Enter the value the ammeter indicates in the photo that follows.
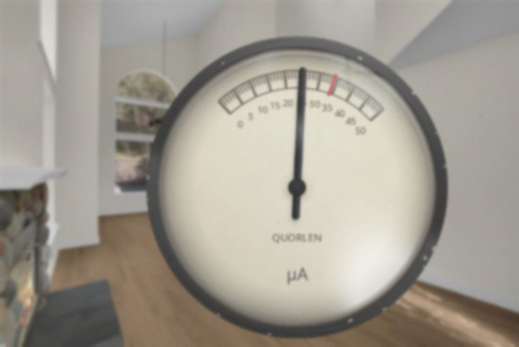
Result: 25 µA
